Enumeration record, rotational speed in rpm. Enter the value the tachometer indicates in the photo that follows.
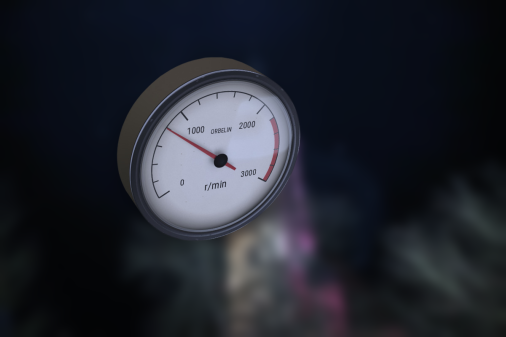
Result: 800 rpm
